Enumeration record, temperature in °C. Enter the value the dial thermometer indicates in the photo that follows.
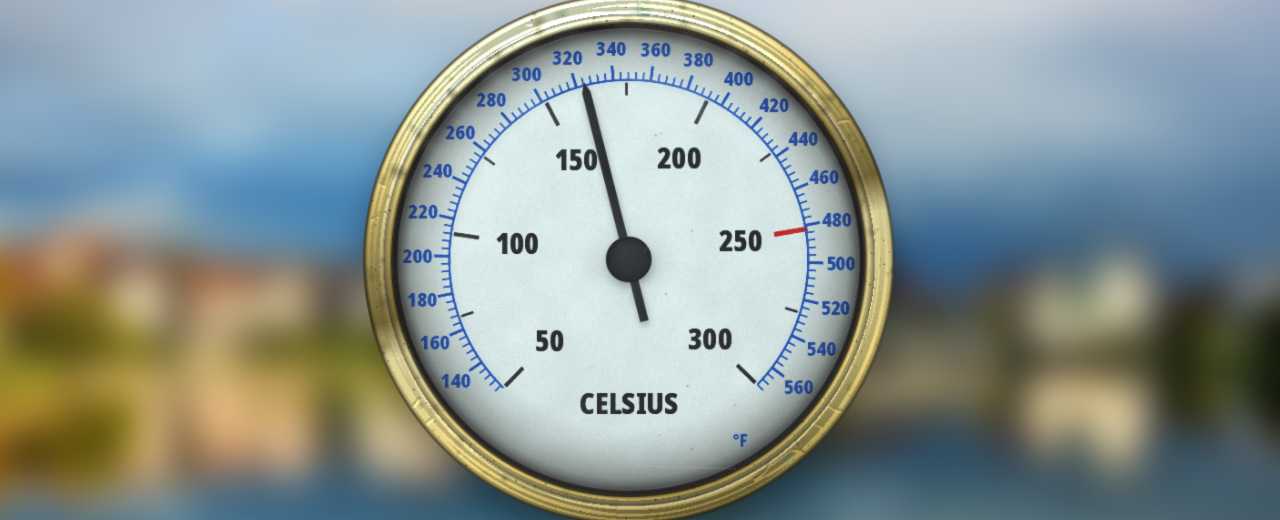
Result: 162.5 °C
